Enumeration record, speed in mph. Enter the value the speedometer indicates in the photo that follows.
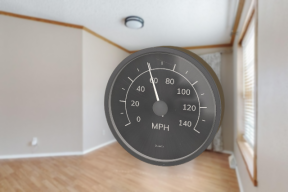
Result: 60 mph
